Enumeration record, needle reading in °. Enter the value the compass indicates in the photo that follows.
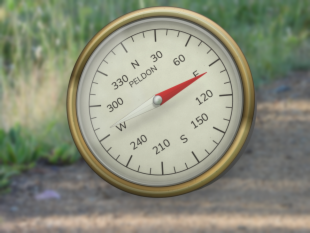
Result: 95 °
